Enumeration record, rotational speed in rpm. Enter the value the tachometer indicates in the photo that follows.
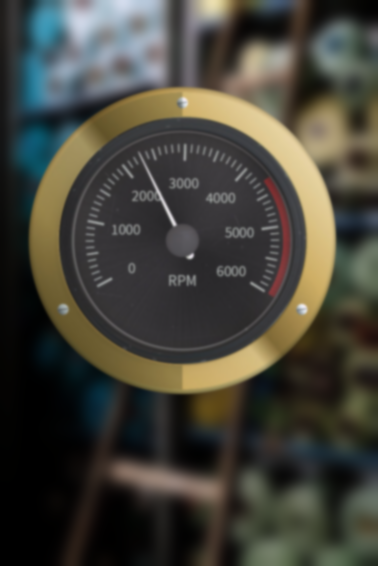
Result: 2300 rpm
